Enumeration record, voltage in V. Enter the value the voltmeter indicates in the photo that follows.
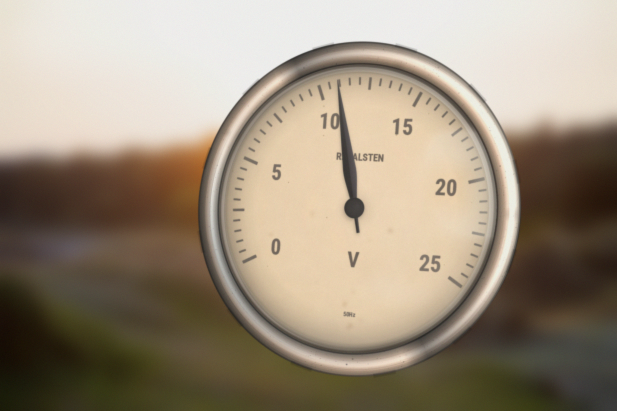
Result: 11 V
